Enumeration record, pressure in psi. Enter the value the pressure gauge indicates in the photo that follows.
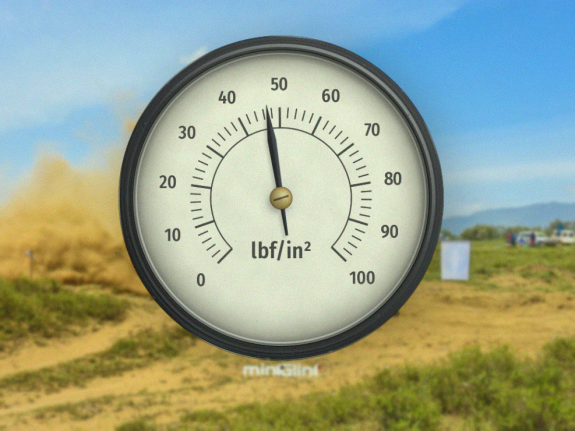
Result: 47 psi
